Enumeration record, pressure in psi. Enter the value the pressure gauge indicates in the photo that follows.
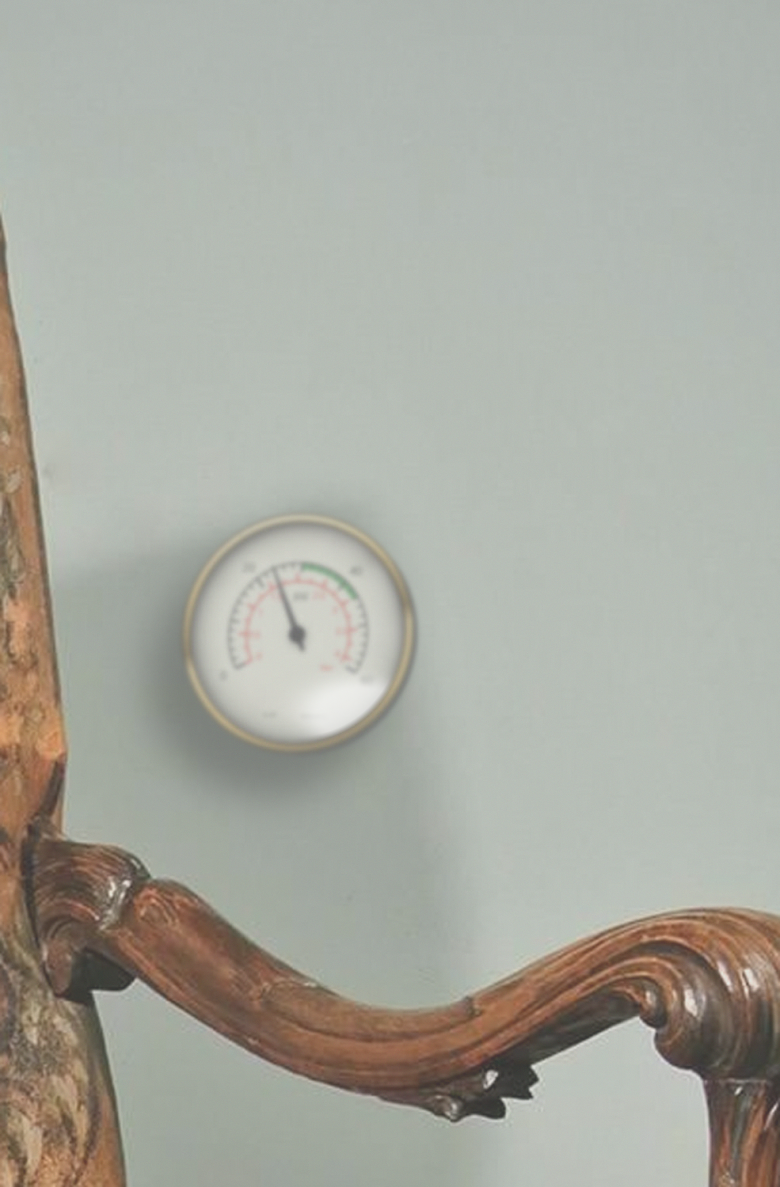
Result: 24 psi
